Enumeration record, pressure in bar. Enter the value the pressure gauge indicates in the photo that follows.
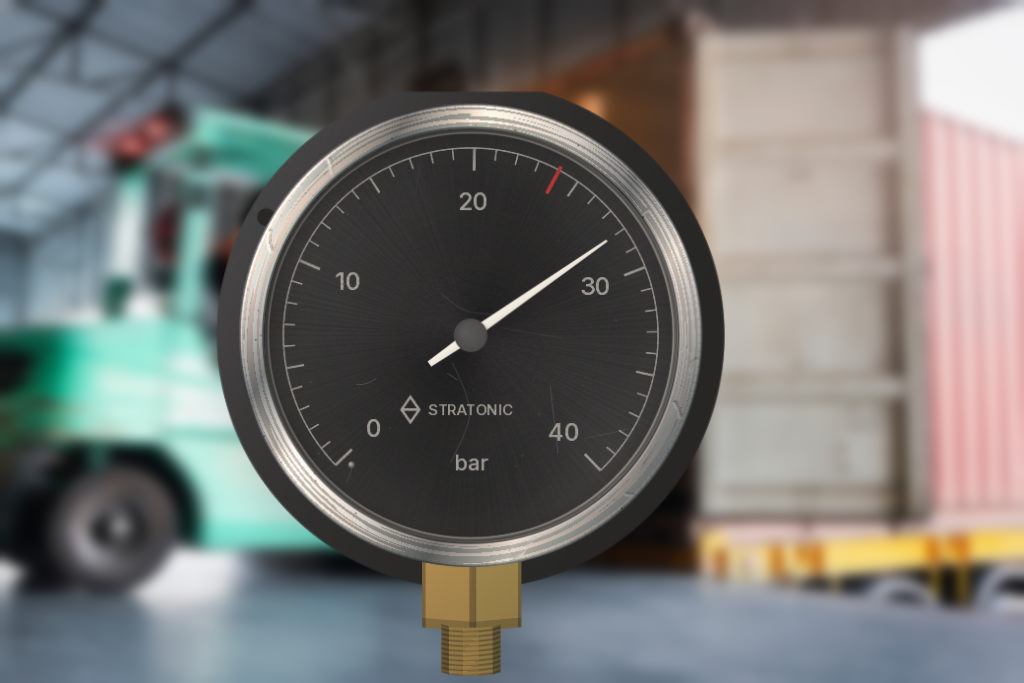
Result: 28 bar
